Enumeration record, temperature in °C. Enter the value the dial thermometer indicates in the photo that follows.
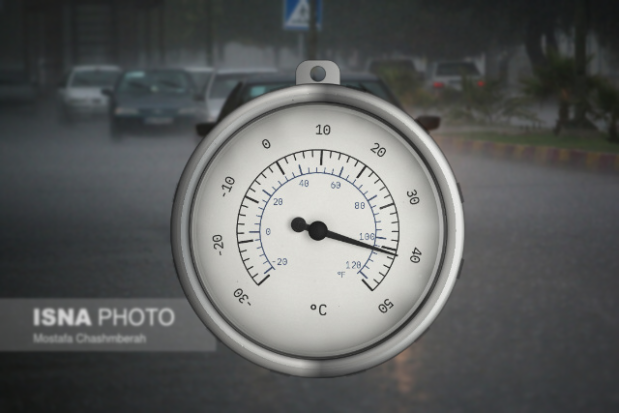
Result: 41 °C
